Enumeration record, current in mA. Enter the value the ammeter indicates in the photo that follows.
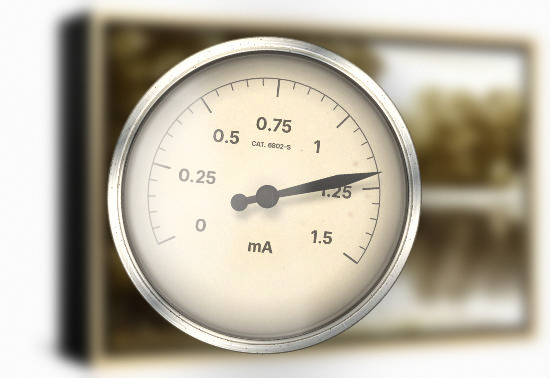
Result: 1.2 mA
